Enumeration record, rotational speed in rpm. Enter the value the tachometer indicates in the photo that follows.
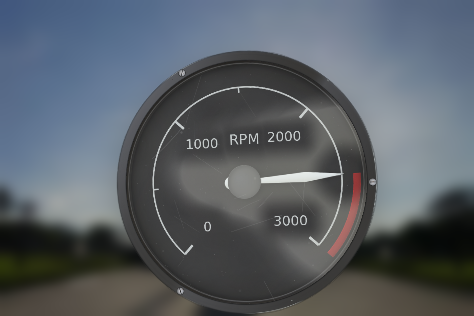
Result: 2500 rpm
